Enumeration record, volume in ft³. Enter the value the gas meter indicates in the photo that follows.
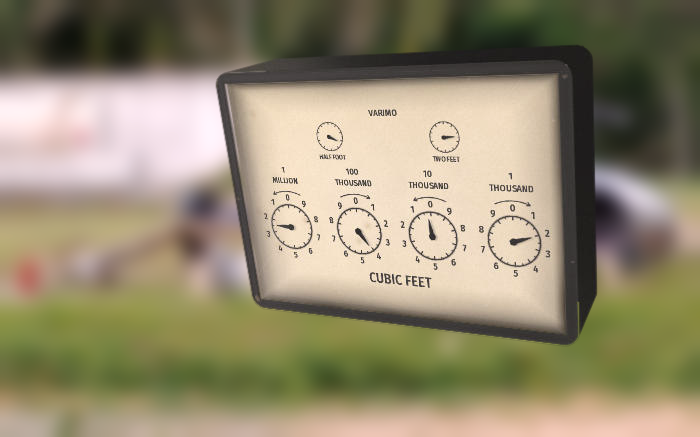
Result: 240200 ft³
